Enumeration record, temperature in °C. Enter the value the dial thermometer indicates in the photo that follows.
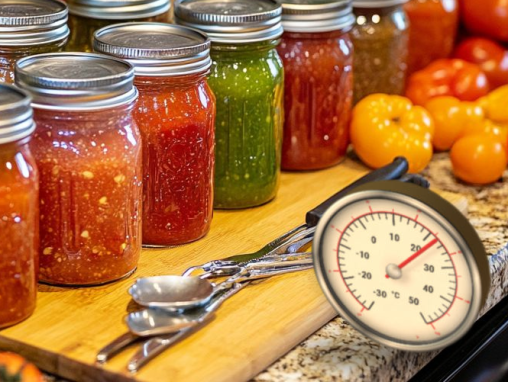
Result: 22 °C
